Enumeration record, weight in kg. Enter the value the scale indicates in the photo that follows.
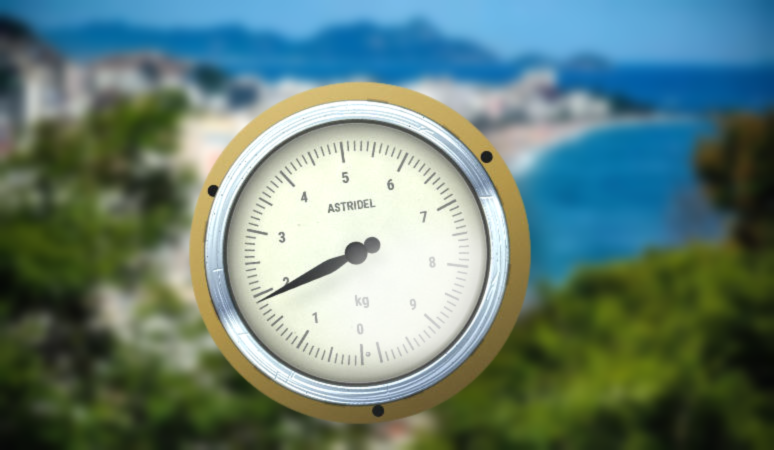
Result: 1.9 kg
